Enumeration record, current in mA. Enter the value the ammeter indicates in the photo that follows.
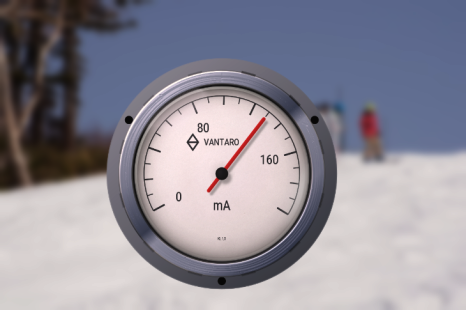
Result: 130 mA
